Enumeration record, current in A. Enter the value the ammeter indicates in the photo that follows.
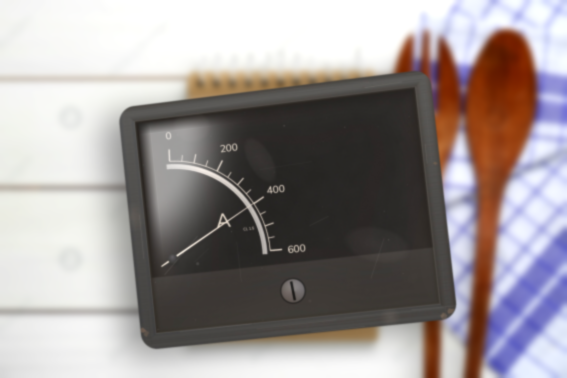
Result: 400 A
